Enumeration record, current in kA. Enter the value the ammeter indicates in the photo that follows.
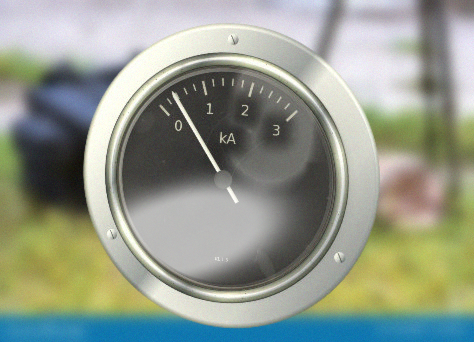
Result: 0.4 kA
